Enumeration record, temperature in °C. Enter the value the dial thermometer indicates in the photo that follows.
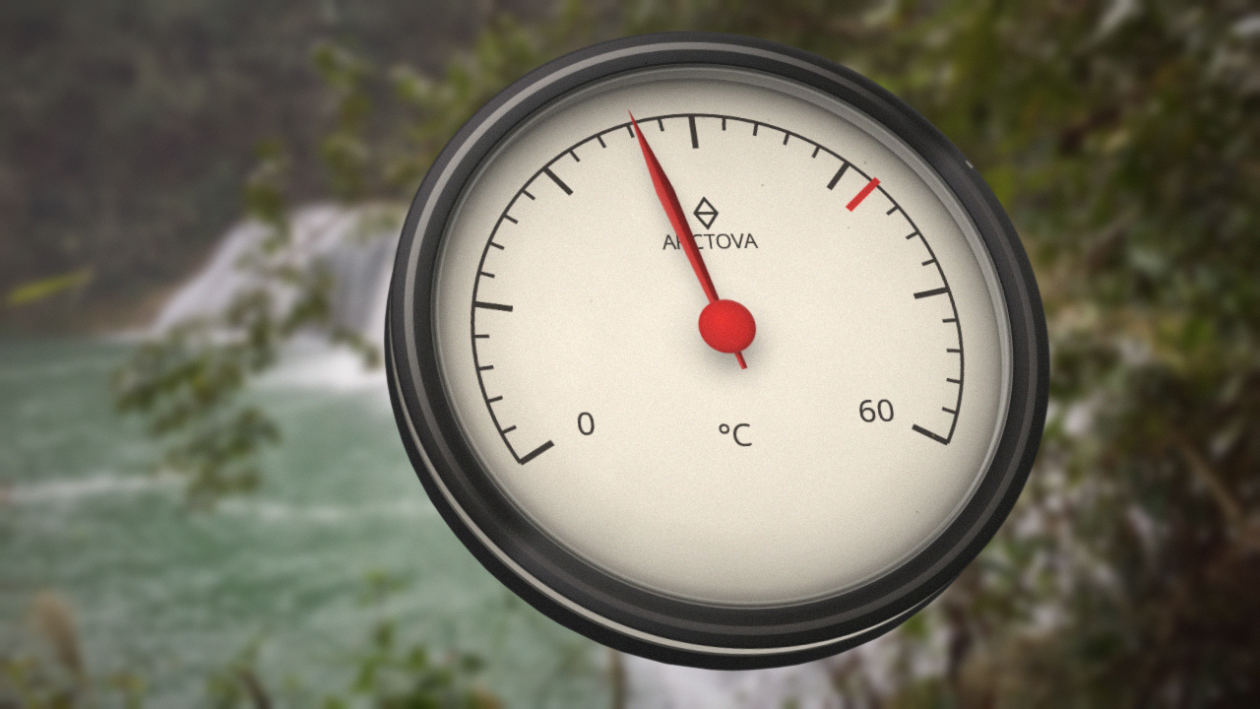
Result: 26 °C
